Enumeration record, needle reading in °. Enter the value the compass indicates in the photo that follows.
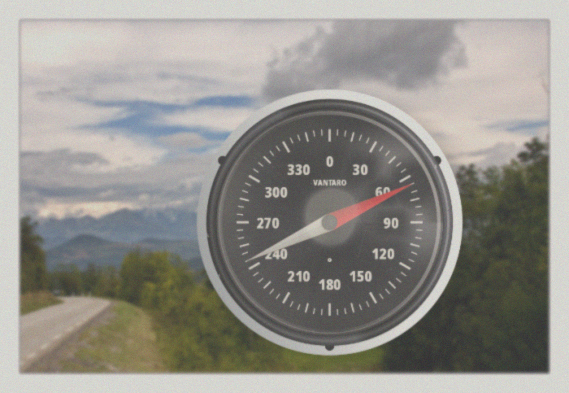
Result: 65 °
